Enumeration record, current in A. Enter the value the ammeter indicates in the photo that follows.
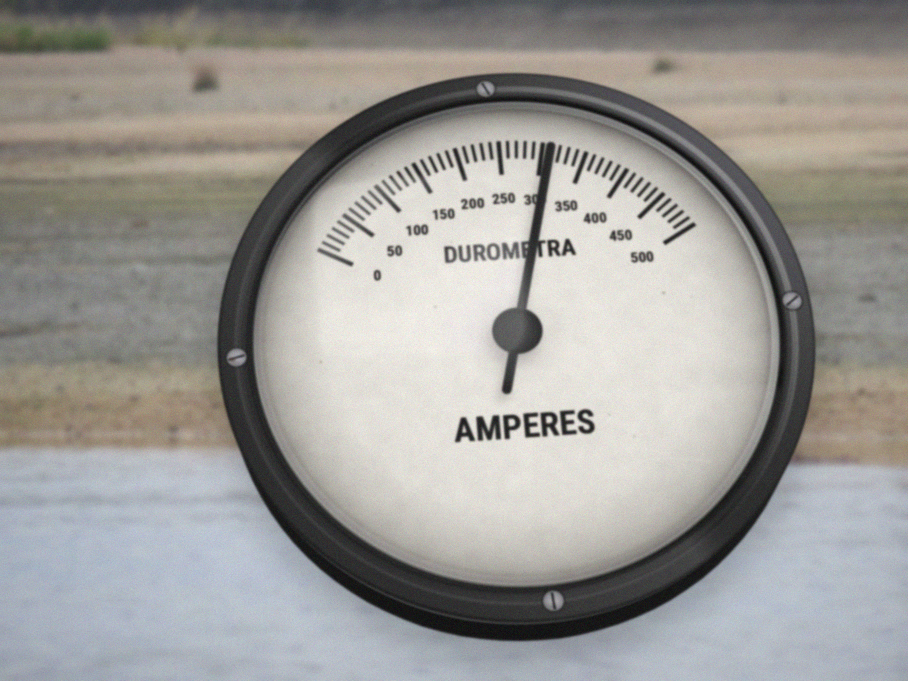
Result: 310 A
